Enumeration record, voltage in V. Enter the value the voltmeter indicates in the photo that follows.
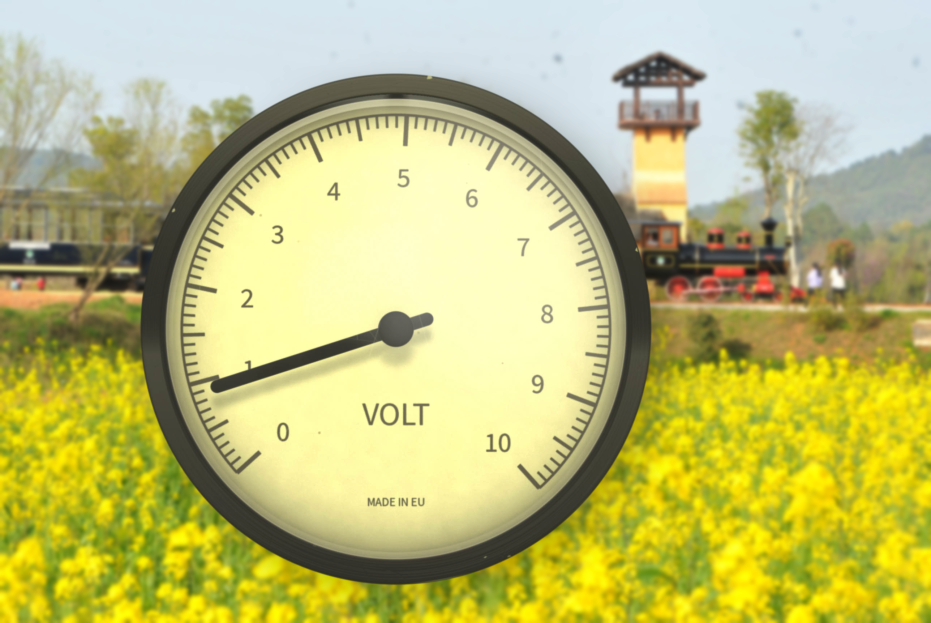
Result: 0.9 V
